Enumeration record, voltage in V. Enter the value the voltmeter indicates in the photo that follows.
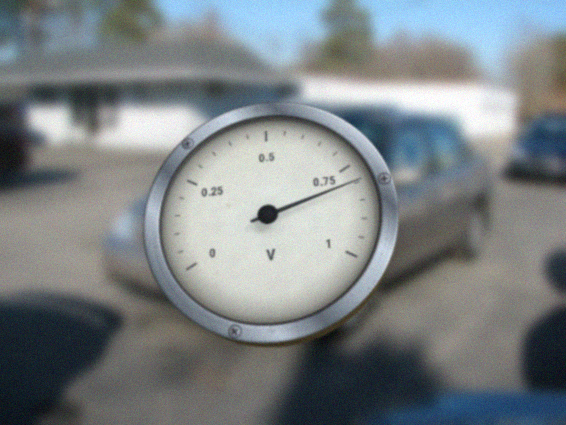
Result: 0.8 V
